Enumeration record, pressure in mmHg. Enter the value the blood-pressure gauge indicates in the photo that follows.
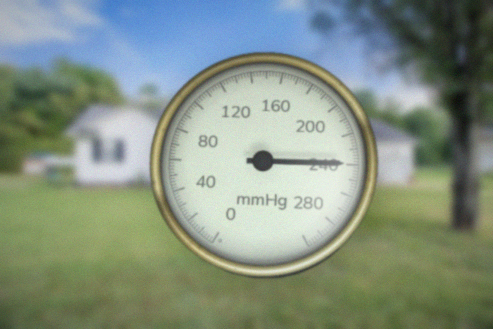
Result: 240 mmHg
